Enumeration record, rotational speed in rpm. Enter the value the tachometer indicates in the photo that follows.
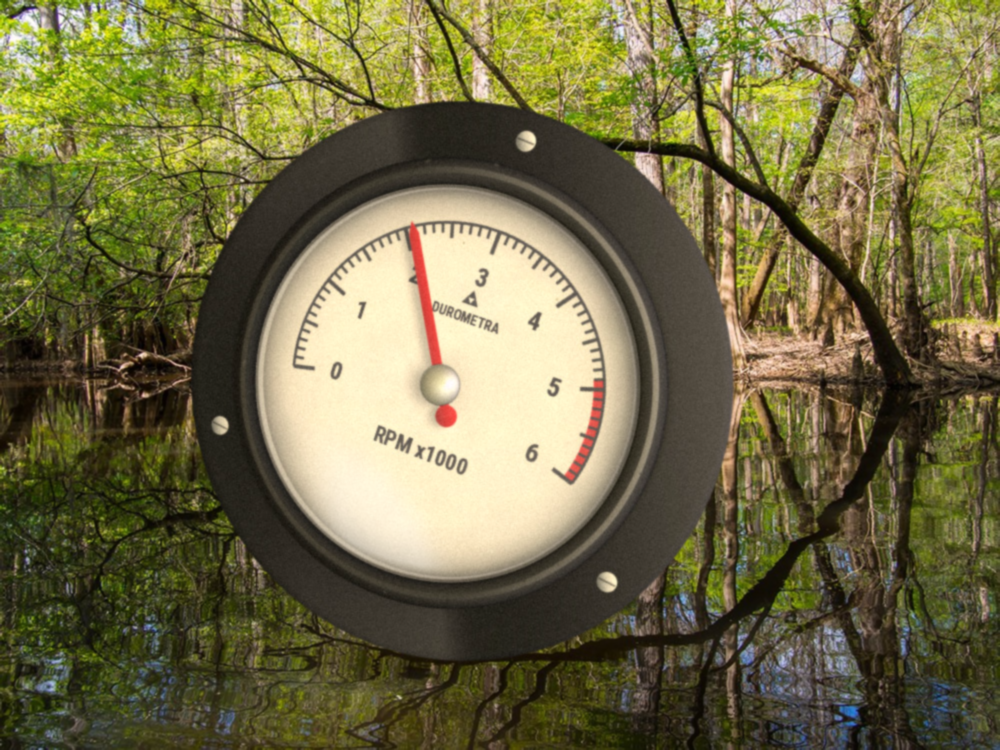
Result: 2100 rpm
